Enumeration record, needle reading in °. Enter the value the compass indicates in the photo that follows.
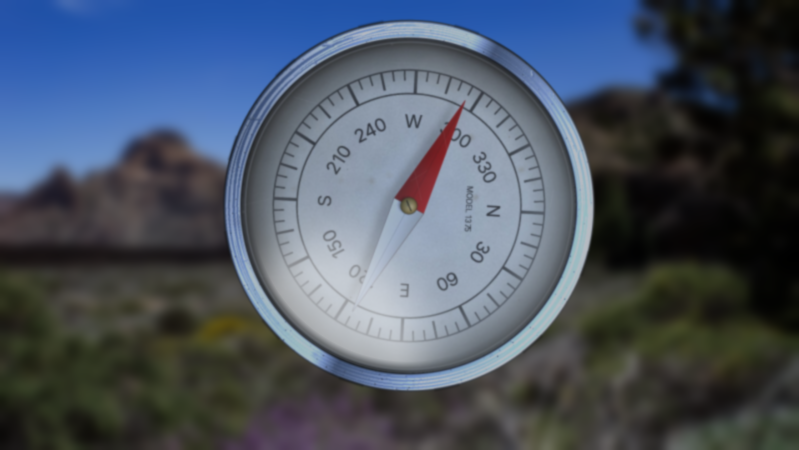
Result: 295 °
